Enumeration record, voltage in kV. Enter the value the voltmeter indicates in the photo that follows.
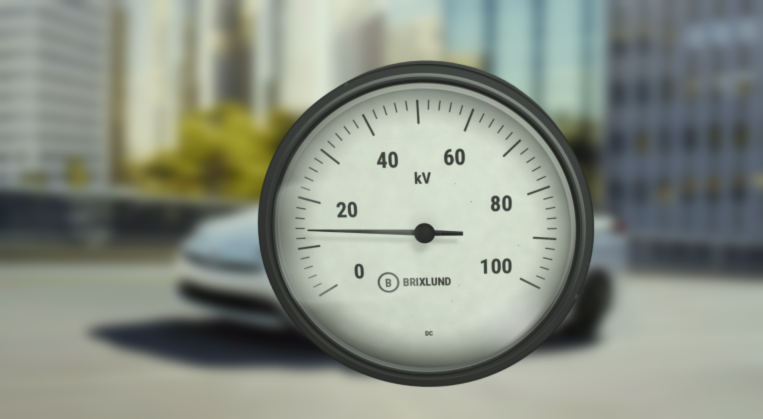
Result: 14 kV
